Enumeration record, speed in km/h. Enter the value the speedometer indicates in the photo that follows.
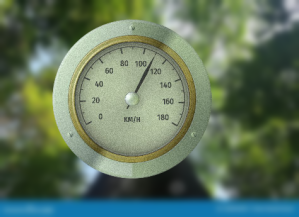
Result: 110 km/h
